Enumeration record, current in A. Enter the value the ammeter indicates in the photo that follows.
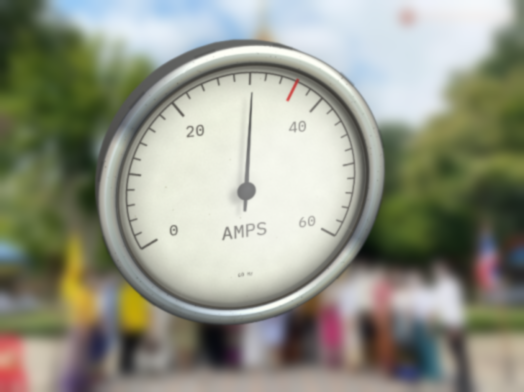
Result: 30 A
